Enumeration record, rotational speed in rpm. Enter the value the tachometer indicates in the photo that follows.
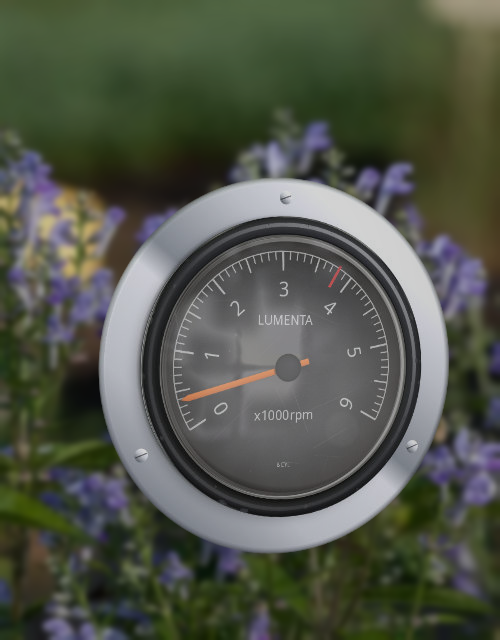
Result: 400 rpm
